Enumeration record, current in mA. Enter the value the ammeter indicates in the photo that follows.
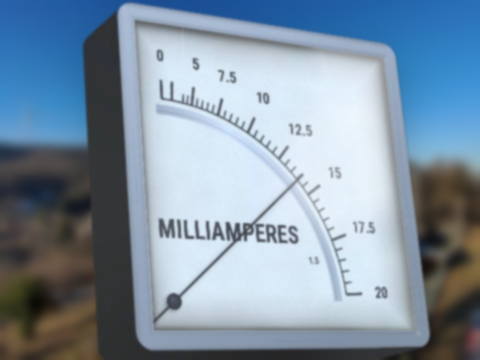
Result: 14 mA
